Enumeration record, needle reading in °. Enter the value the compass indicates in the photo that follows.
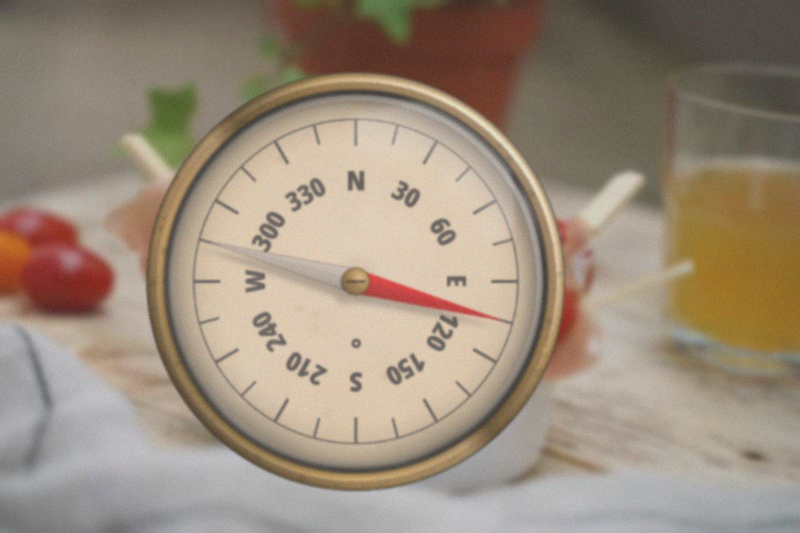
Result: 105 °
